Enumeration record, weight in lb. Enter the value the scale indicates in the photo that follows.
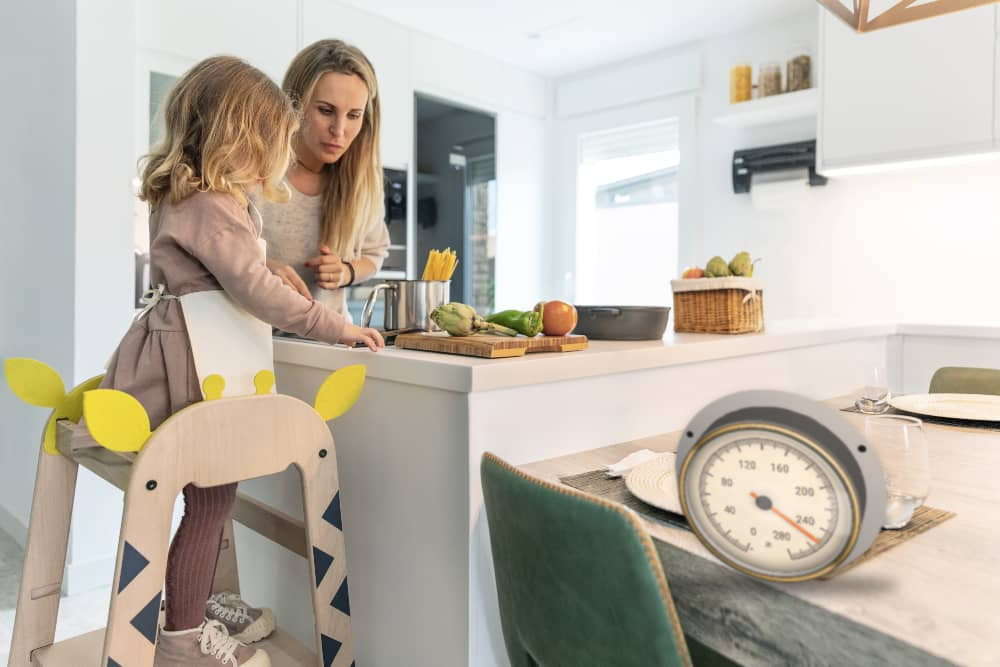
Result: 250 lb
